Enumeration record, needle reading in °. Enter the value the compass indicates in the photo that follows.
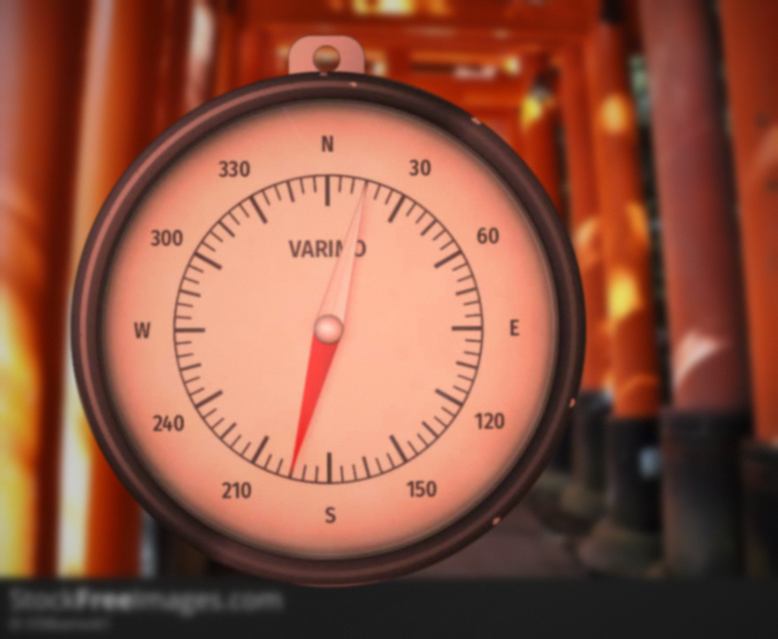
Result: 195 °
